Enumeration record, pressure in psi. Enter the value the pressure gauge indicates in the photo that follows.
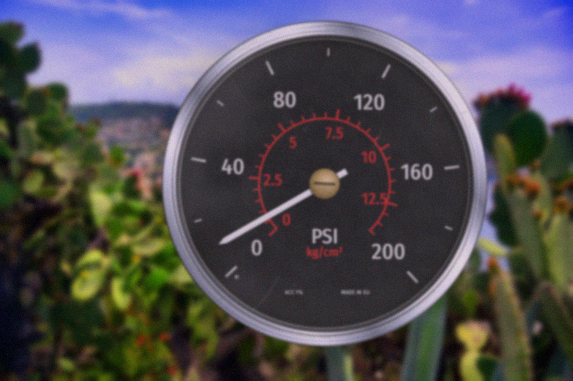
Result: 10 psi
